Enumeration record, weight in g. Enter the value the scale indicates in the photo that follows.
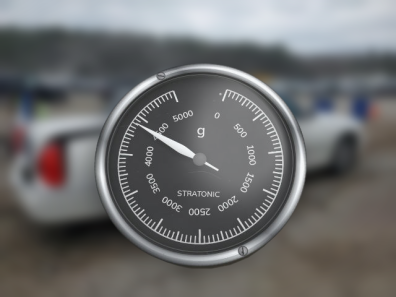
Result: 4400 g
